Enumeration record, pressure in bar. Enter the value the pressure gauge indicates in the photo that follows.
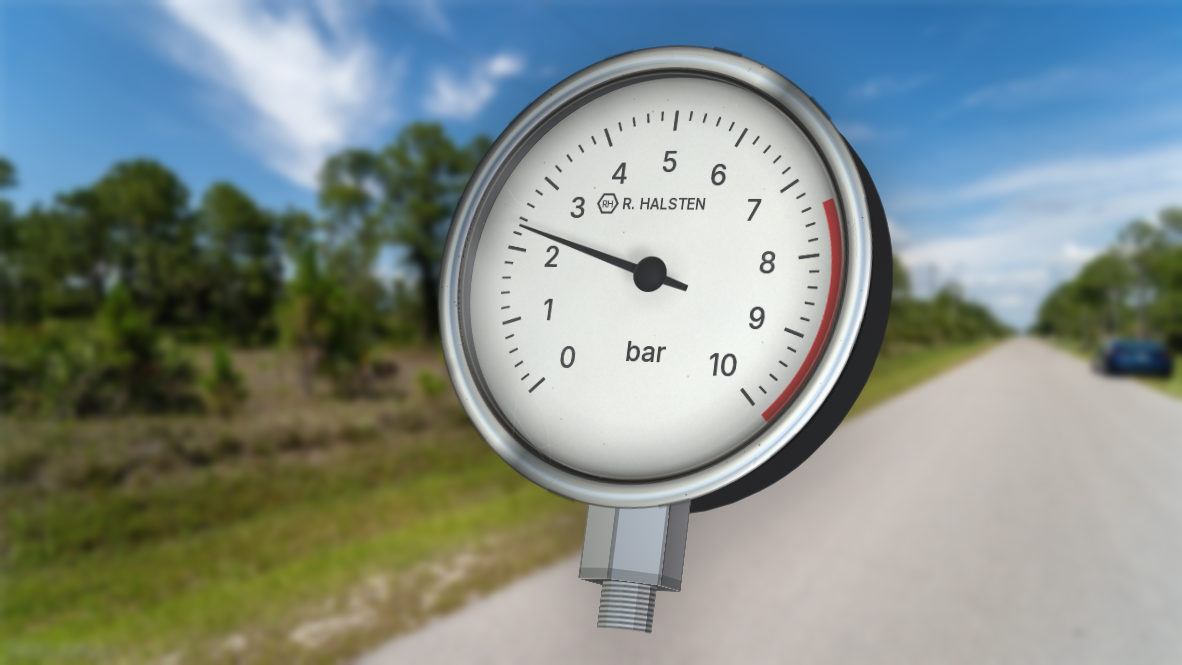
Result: 2.3 bar
